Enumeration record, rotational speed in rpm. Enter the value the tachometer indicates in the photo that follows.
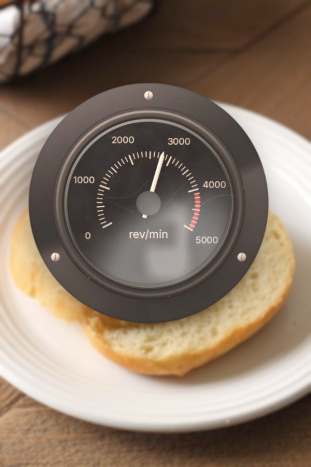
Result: 2800 rpm
